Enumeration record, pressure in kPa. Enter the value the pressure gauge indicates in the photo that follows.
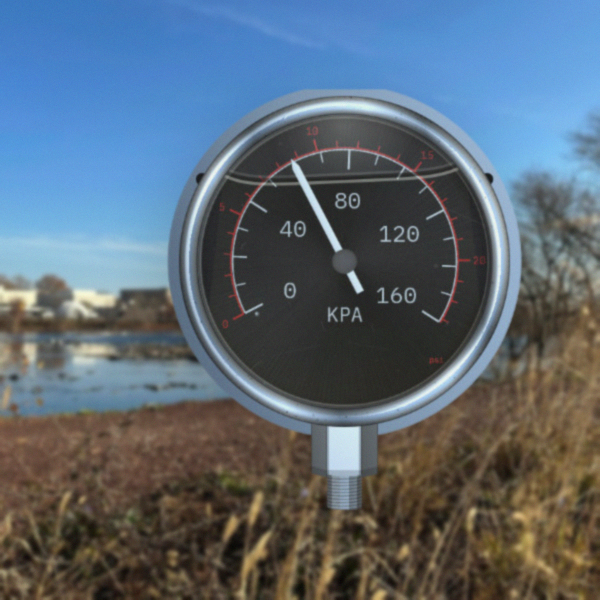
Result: 60 kPa
